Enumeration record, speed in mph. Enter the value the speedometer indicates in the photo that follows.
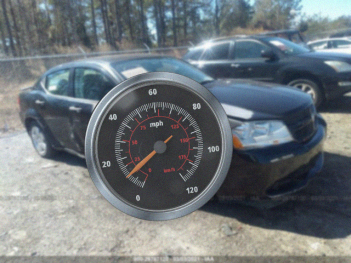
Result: 10 mph
